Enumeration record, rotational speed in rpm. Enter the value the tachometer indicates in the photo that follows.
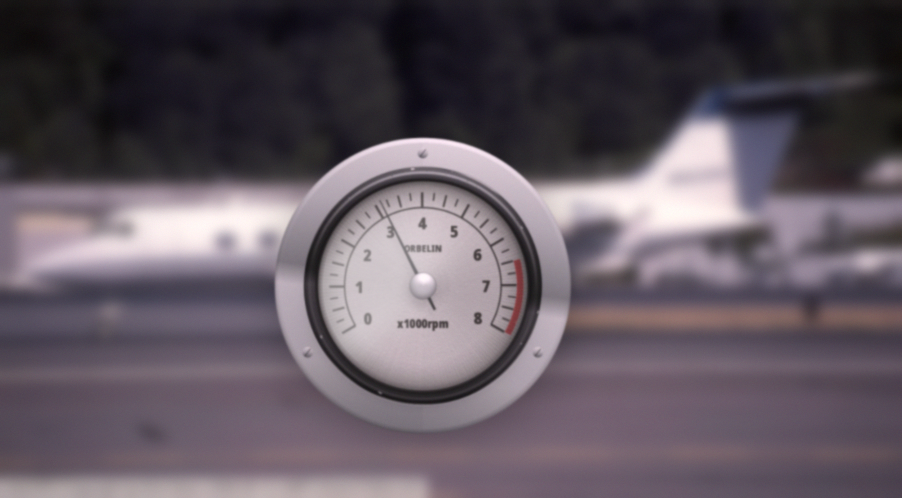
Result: 3125 rpm
